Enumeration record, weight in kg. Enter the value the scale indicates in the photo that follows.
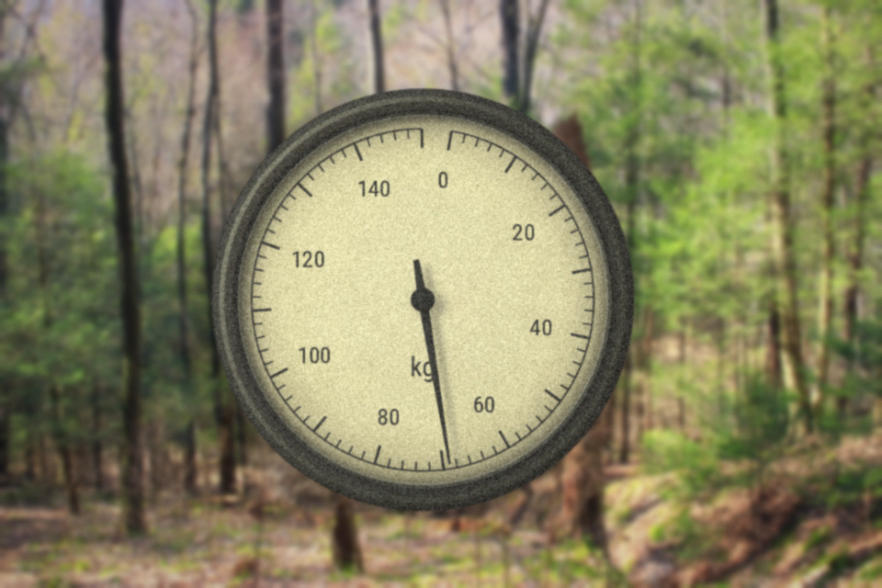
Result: 69 kg
